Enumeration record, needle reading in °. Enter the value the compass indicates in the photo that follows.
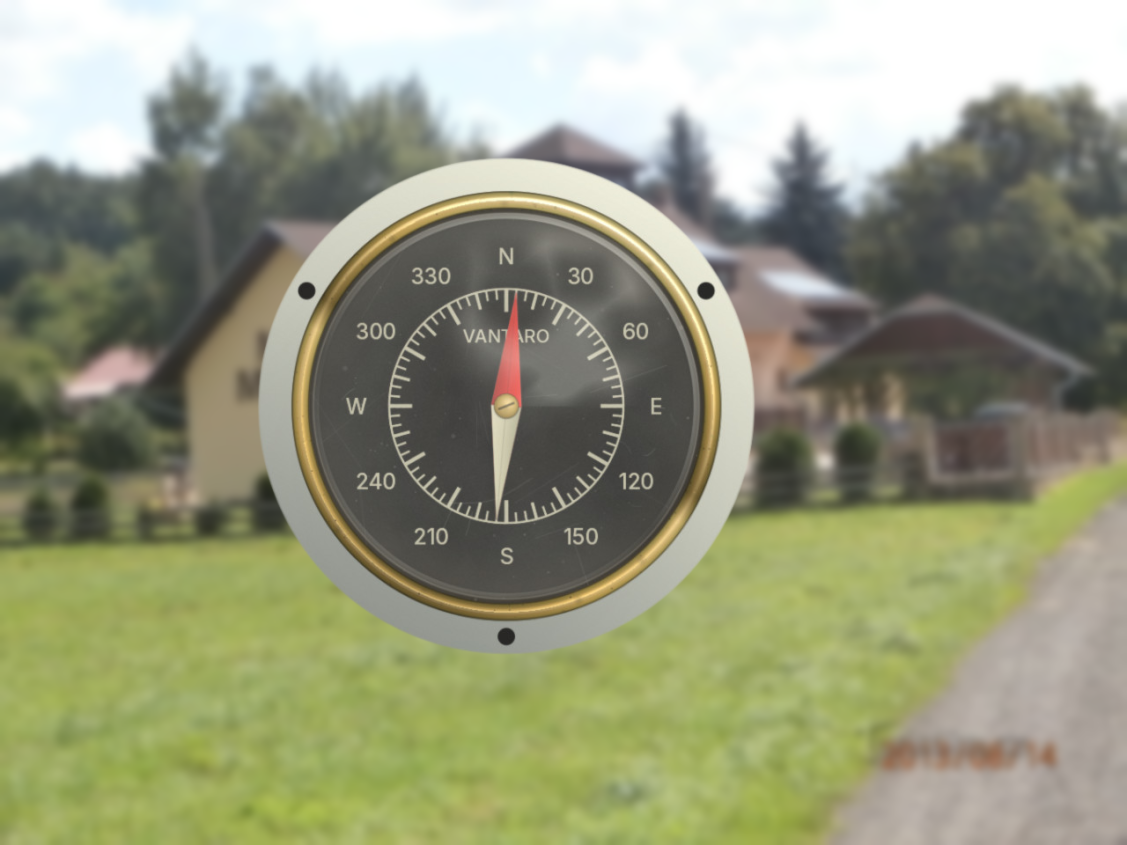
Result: 5 °
